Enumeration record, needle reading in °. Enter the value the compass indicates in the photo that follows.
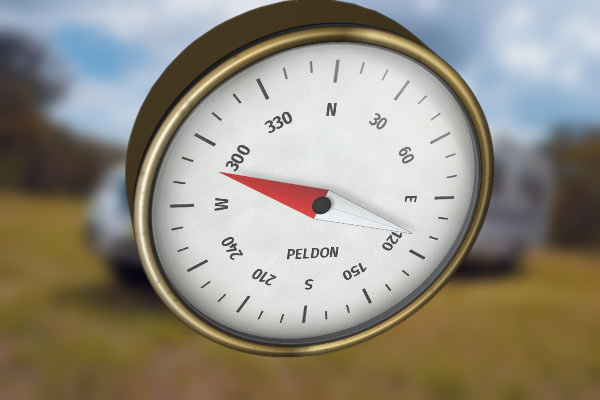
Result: 290 °
